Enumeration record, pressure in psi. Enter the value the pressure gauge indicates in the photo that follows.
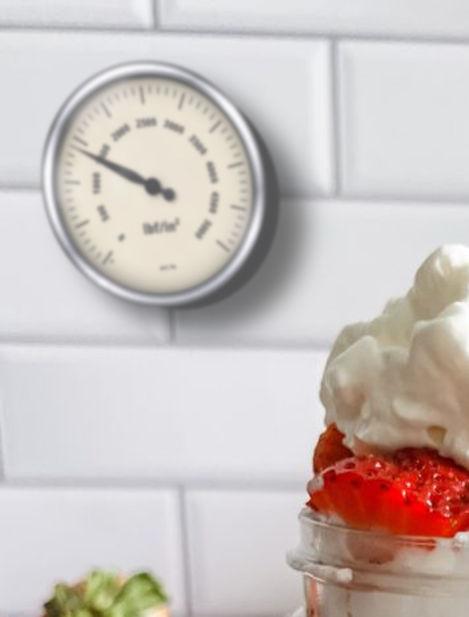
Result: 1400 psi
